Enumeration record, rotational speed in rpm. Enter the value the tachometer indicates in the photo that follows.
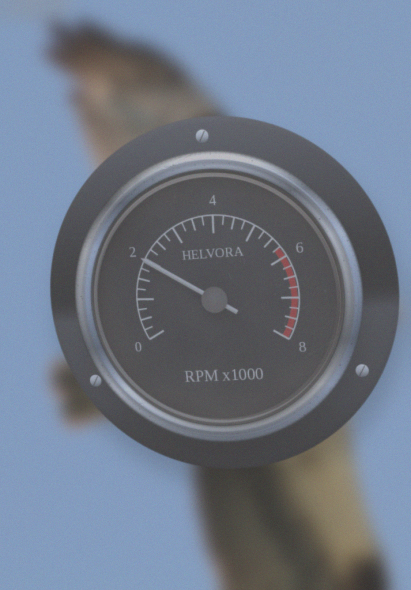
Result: 2000 rpm
